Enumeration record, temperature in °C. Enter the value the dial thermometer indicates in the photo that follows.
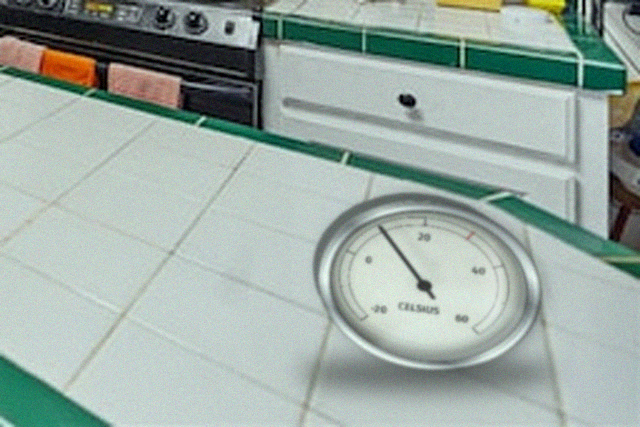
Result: 10 °C
